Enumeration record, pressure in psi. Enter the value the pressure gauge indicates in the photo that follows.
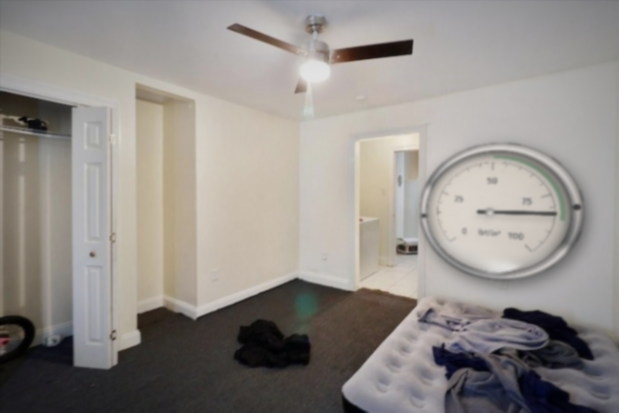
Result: 82.5 psi
